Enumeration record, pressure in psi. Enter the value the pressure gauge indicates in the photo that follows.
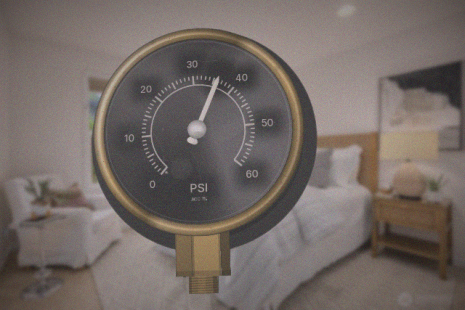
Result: 36 psi
